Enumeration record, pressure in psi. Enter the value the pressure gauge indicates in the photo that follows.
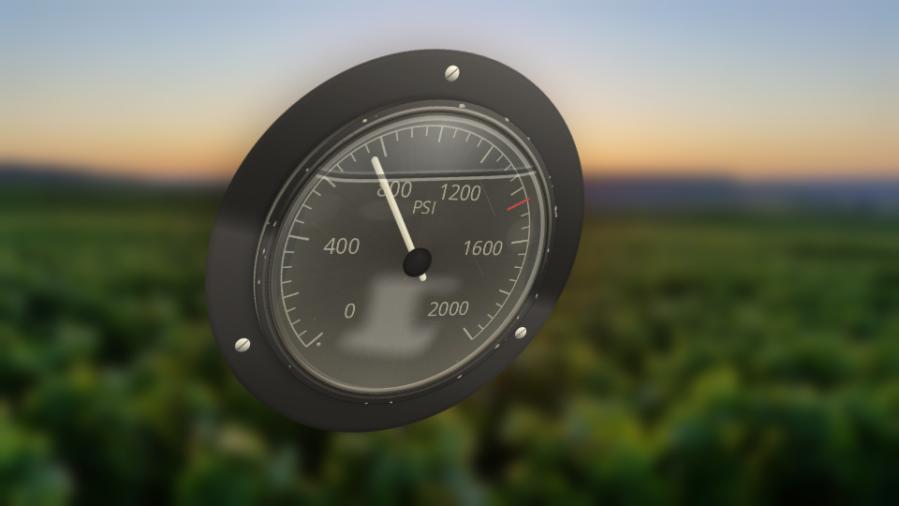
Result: 750 psi
